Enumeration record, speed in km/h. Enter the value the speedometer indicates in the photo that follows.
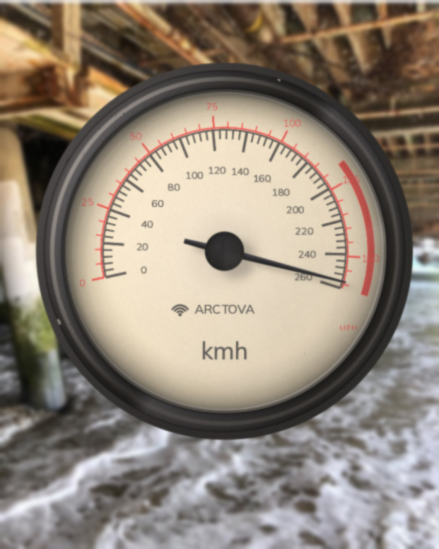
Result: 256 km/h
